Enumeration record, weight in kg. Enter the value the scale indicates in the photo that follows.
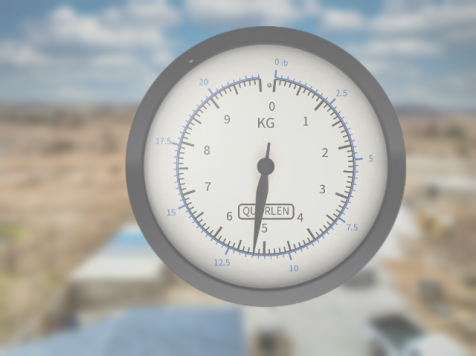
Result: 5.2 kg
